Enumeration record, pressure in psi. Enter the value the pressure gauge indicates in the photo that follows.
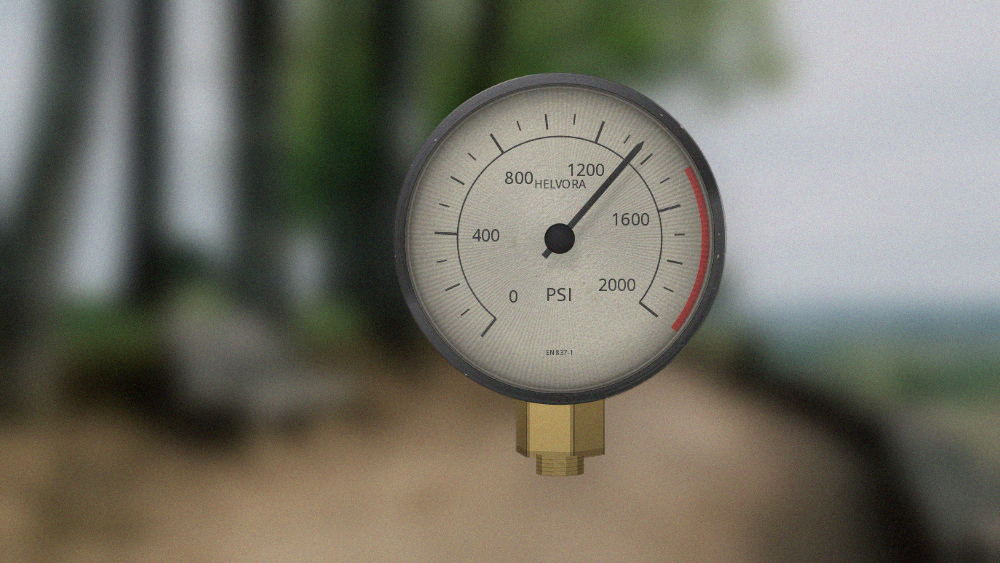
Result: 1350 psi
